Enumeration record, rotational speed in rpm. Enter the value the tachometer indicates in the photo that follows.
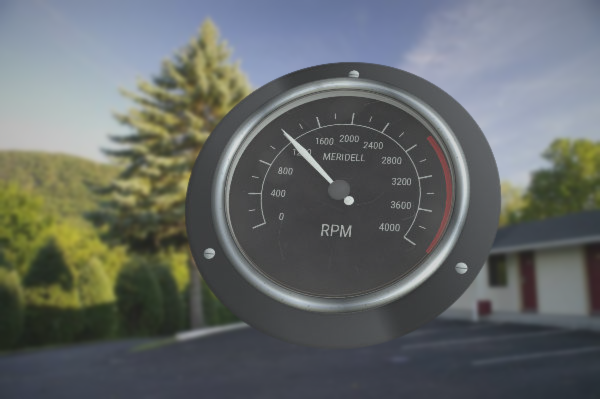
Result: 1200 rpm
